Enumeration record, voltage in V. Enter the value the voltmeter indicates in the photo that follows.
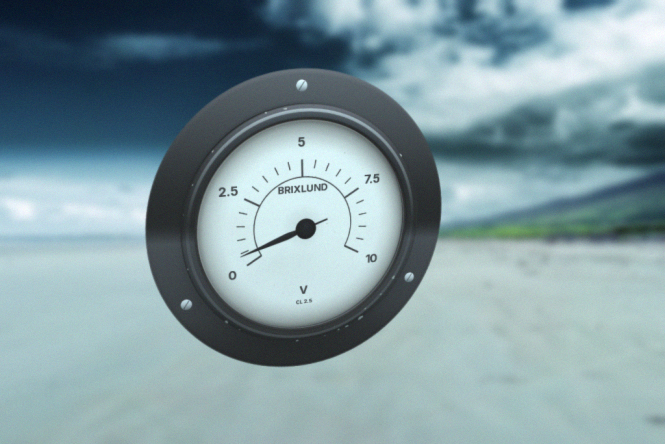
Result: 0.5 V
